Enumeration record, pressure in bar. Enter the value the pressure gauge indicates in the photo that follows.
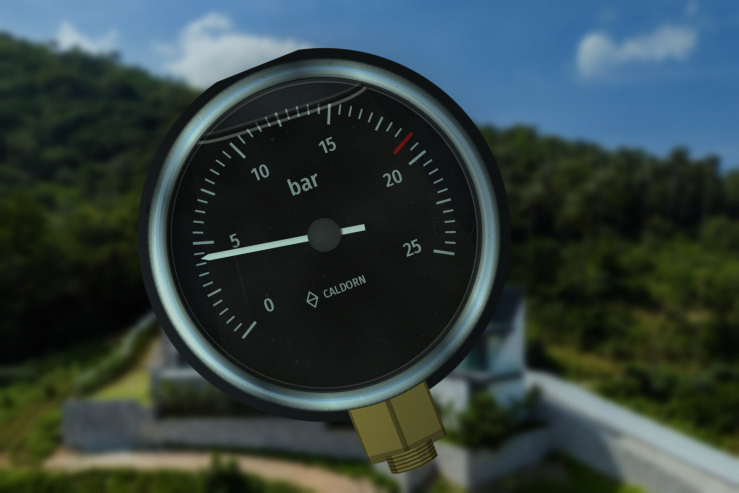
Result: 4.25 bar
